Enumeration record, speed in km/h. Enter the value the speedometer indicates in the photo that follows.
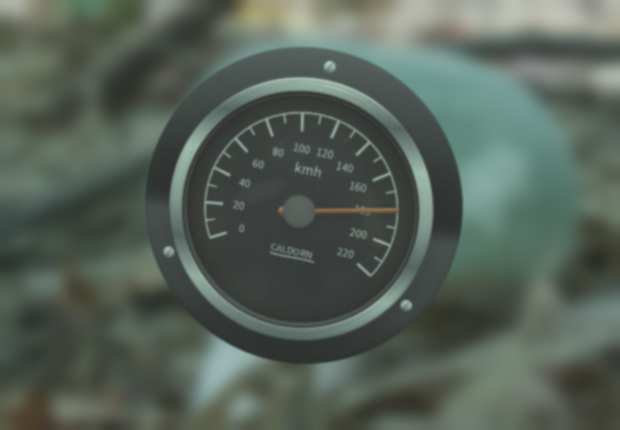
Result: 180 km/h
